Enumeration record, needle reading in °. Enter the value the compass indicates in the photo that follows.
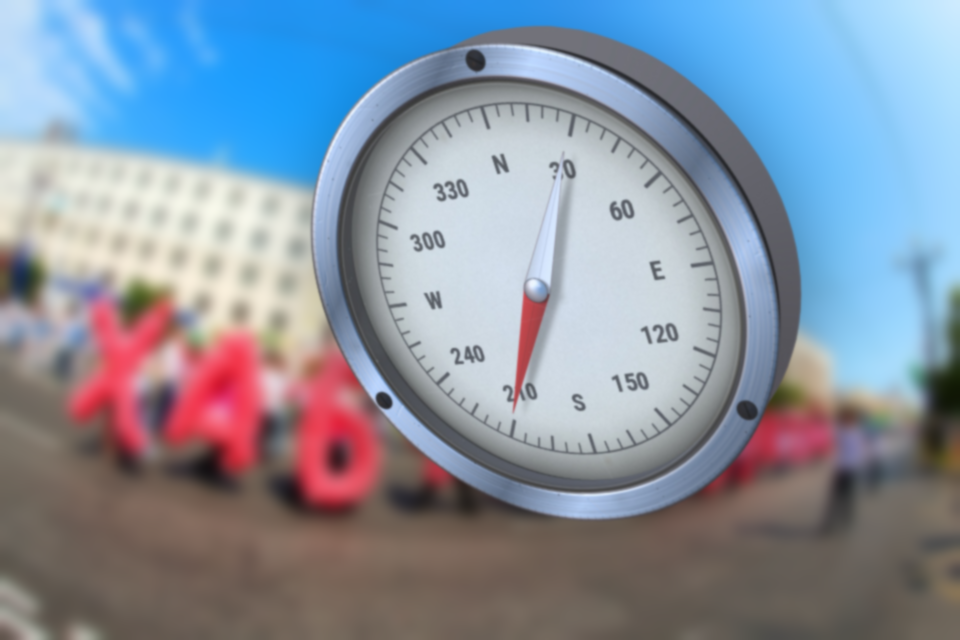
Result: 210 °
